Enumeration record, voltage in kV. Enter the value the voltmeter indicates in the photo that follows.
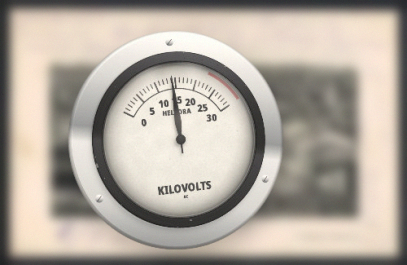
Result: 14 kV
